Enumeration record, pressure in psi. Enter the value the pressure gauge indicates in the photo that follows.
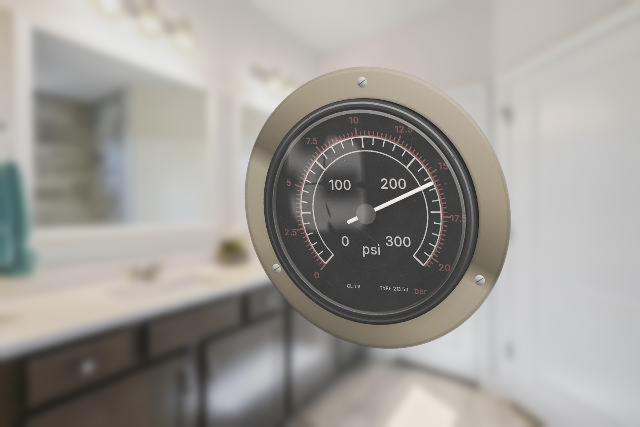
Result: 225 psi
